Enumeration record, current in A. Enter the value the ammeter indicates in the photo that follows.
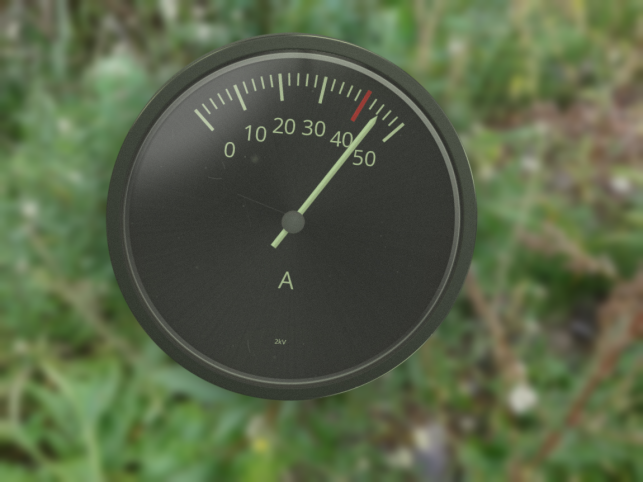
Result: 44 A
